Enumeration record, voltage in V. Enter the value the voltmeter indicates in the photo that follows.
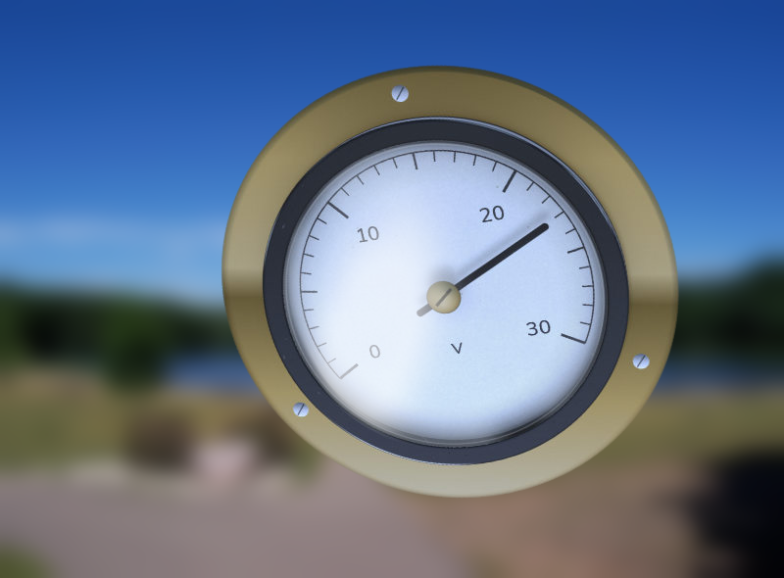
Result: 23 V
